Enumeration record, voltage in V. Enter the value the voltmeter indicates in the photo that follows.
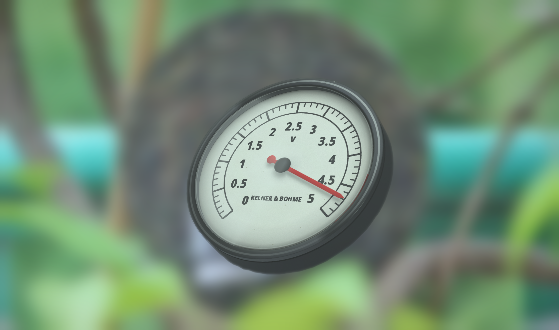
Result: 4.7 V
